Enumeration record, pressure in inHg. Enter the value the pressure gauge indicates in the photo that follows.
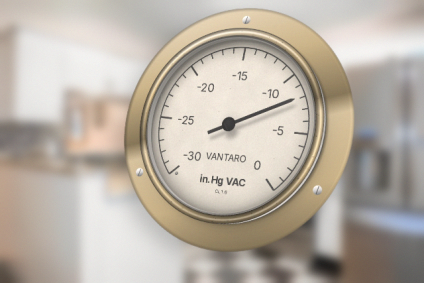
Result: -8 inHg
